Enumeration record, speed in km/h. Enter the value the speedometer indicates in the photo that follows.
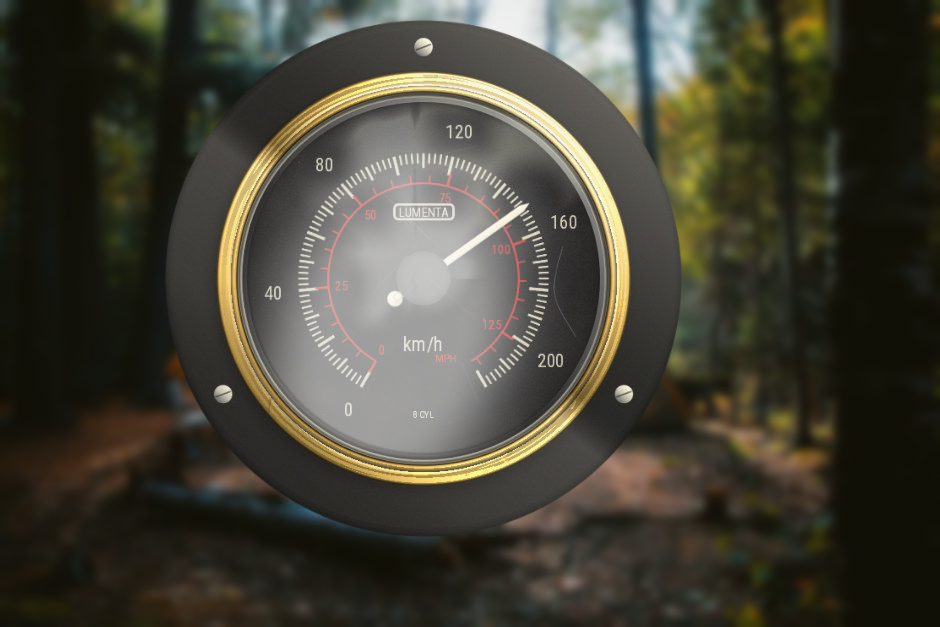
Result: 150 km/h
